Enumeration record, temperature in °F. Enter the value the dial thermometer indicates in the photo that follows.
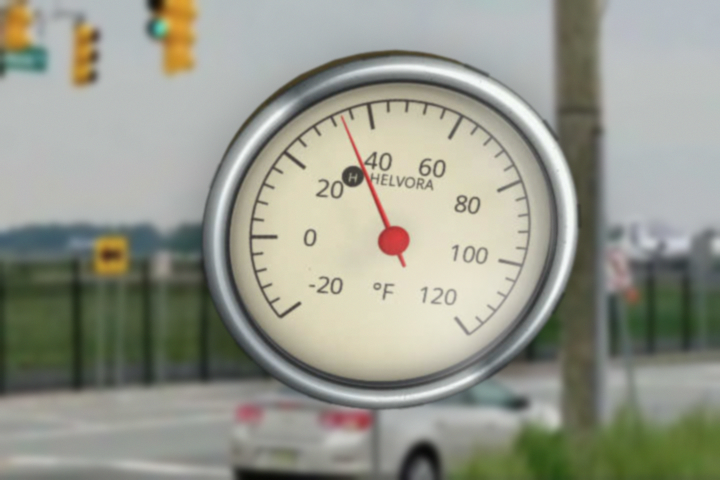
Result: 34 °F
